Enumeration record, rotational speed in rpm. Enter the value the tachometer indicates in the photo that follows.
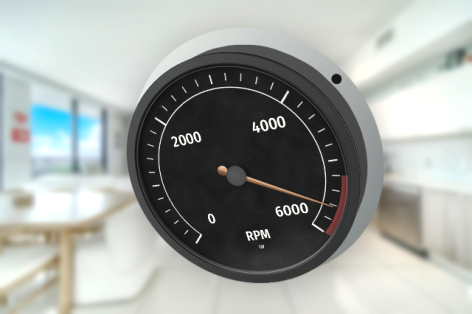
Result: 5600 rpm
